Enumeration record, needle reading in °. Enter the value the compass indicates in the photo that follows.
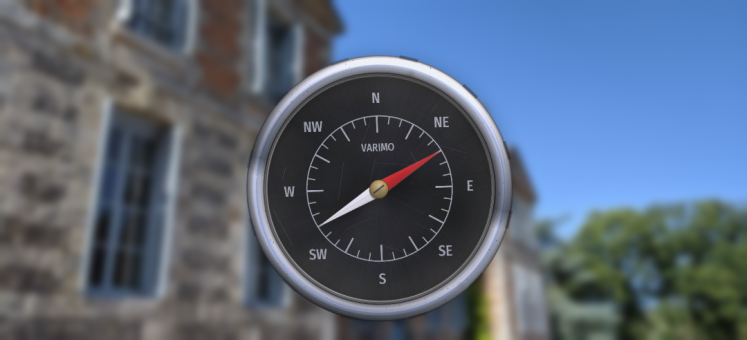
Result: 60 °
